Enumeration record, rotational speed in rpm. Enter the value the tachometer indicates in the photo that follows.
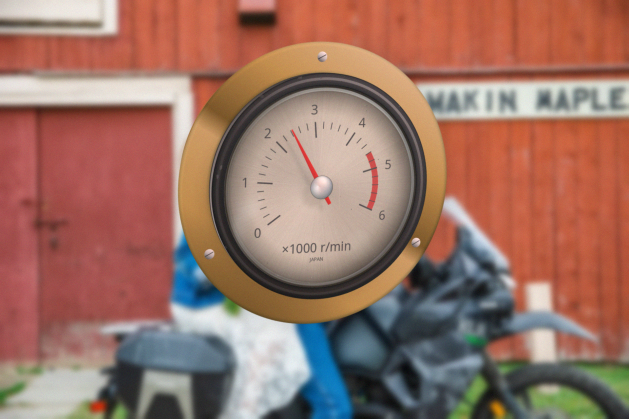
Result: 2400 rpm
